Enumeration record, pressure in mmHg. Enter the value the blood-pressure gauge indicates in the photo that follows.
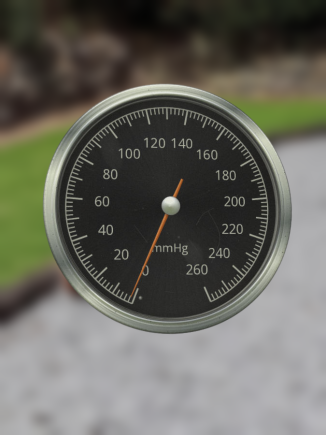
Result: 2 mmHg
